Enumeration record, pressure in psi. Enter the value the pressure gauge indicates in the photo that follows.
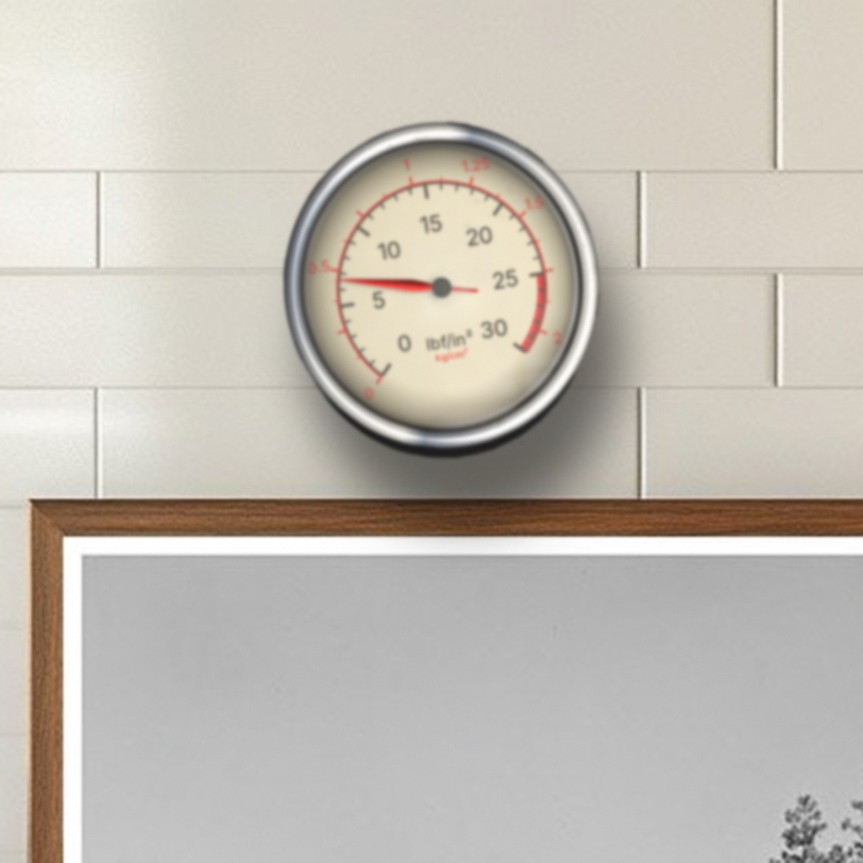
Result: 6.5 psi
